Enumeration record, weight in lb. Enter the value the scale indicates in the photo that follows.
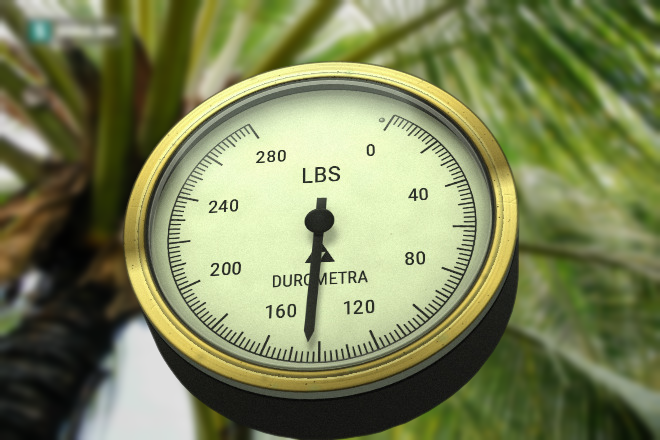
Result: 144 lb
